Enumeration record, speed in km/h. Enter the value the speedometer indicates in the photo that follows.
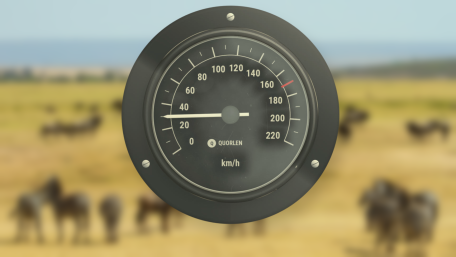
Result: 30 km/h
